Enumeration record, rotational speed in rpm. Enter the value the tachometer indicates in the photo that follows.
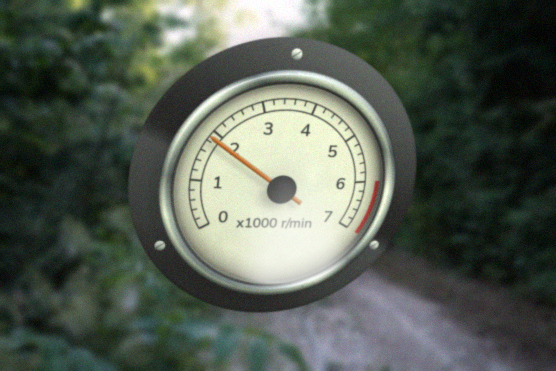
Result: 1900 rpm
